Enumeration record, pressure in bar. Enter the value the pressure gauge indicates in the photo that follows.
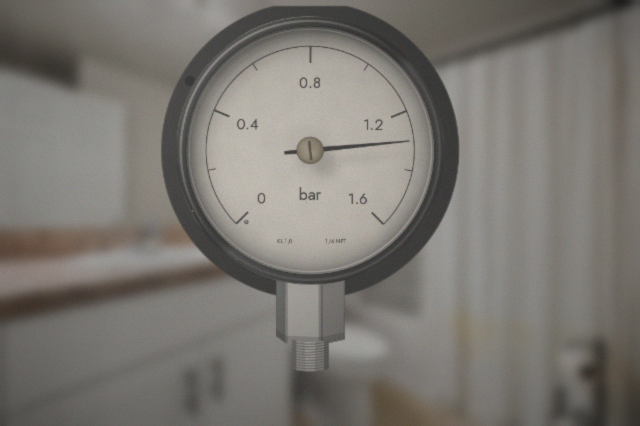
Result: 1.3 bar
